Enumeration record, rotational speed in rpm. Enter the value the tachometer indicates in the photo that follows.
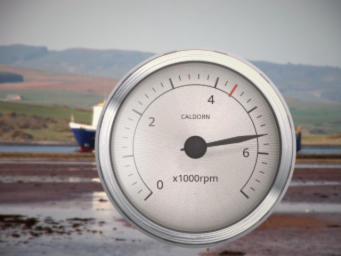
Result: 5600 rpm
